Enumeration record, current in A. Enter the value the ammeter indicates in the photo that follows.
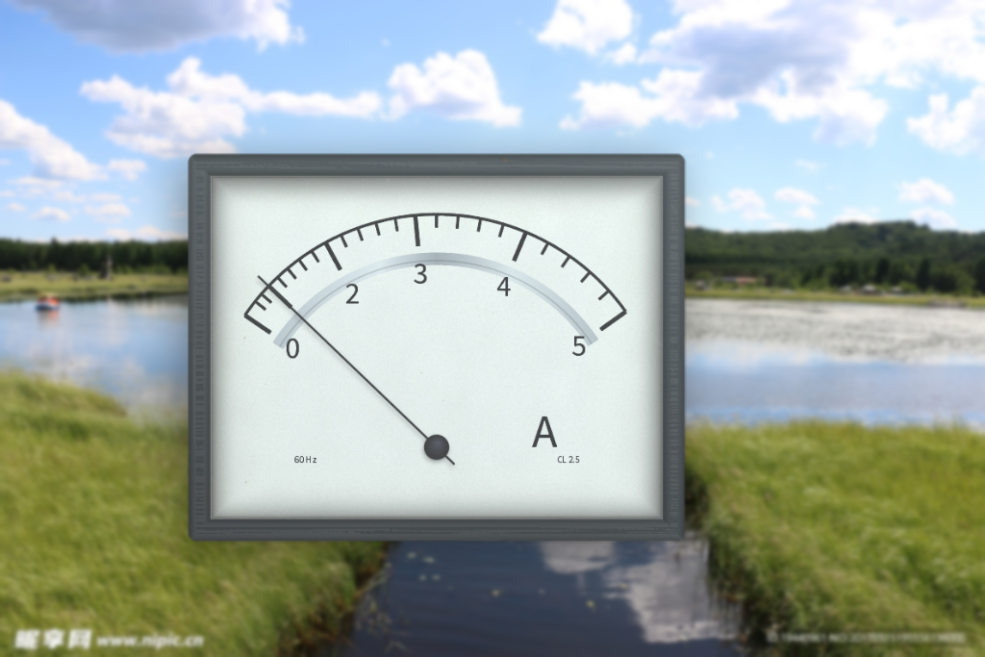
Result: 1 A
